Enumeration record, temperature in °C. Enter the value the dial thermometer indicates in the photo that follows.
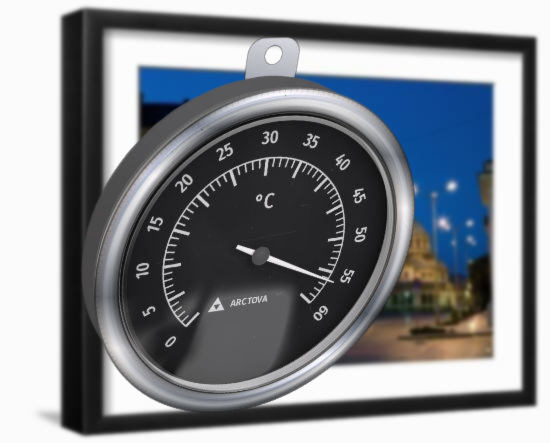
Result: 56 °C
